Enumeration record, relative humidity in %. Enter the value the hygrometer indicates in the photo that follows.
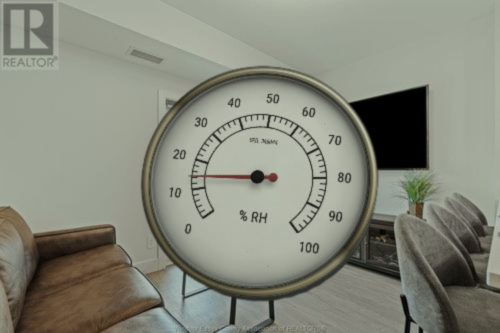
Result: 14 %
